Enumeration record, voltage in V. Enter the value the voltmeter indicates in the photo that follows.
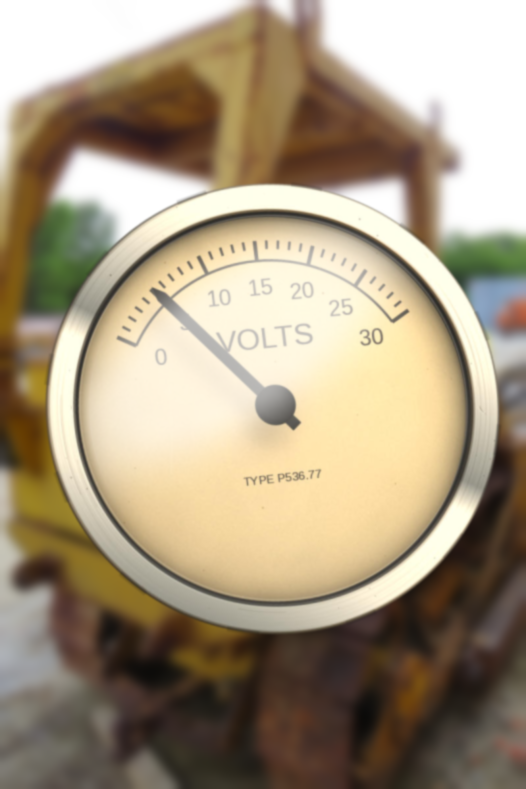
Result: 5 V
